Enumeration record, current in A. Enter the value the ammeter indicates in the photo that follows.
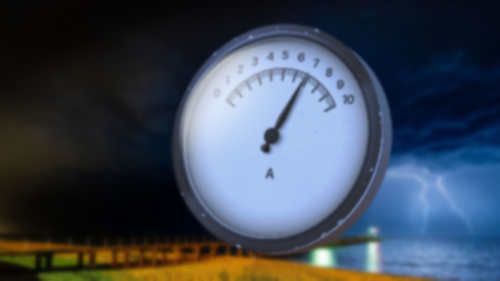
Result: 7 A
